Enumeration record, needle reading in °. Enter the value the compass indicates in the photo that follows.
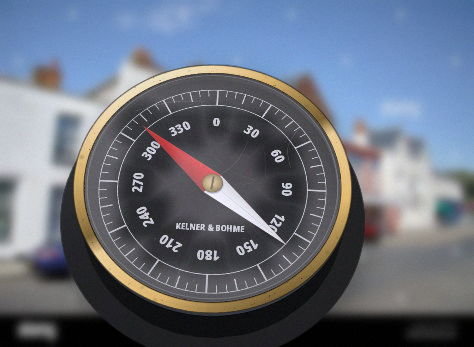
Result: 310 °
